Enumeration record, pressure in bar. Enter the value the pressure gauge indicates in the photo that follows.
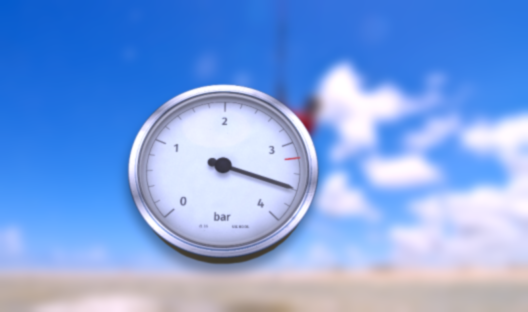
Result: 3.6 bar
